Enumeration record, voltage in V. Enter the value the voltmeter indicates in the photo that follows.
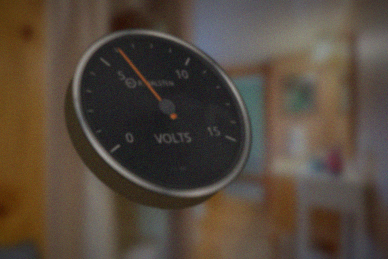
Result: 6 V
